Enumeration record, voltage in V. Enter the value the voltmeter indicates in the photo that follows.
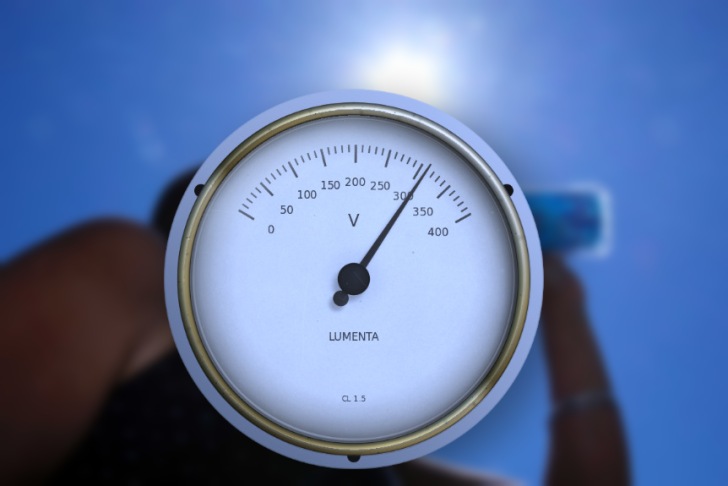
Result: 310 V
